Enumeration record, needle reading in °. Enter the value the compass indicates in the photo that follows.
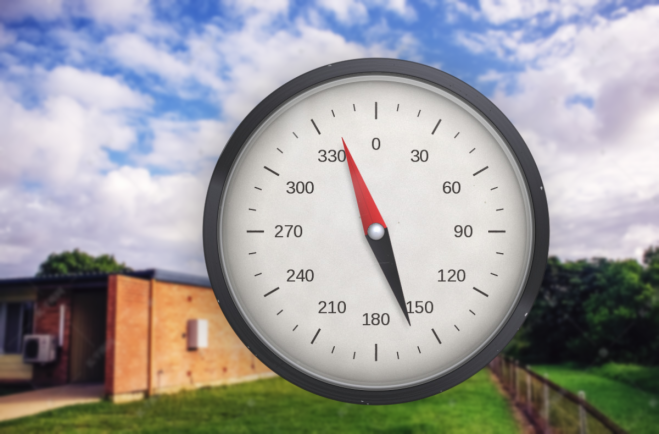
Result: 340 °
